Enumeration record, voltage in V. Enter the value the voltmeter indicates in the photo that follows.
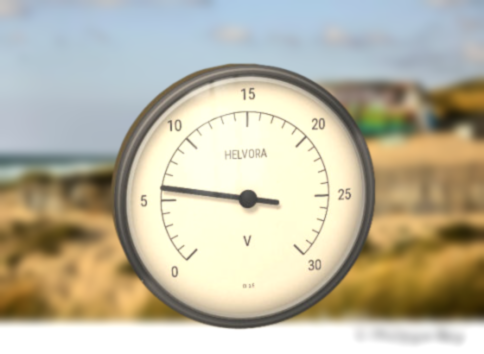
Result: 6 V
